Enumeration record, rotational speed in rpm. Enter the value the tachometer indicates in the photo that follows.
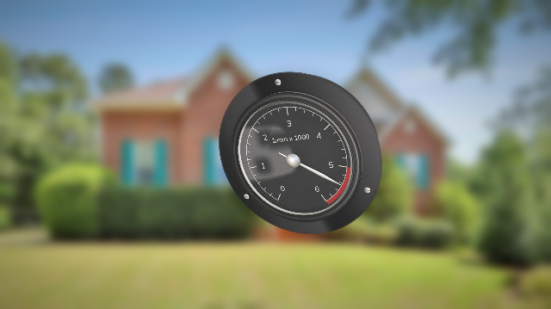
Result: 5400 rpm
